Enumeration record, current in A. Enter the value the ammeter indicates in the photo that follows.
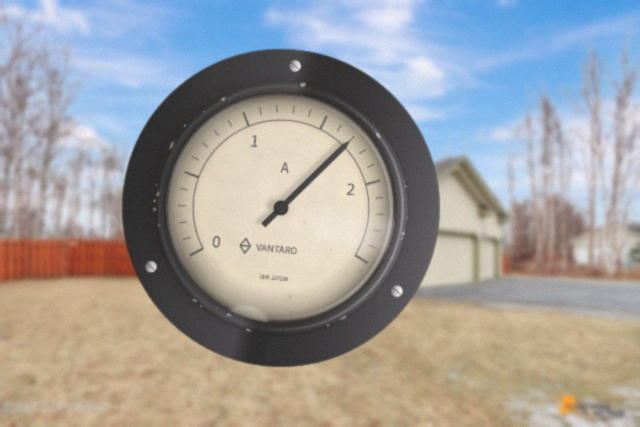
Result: 1.7 A
